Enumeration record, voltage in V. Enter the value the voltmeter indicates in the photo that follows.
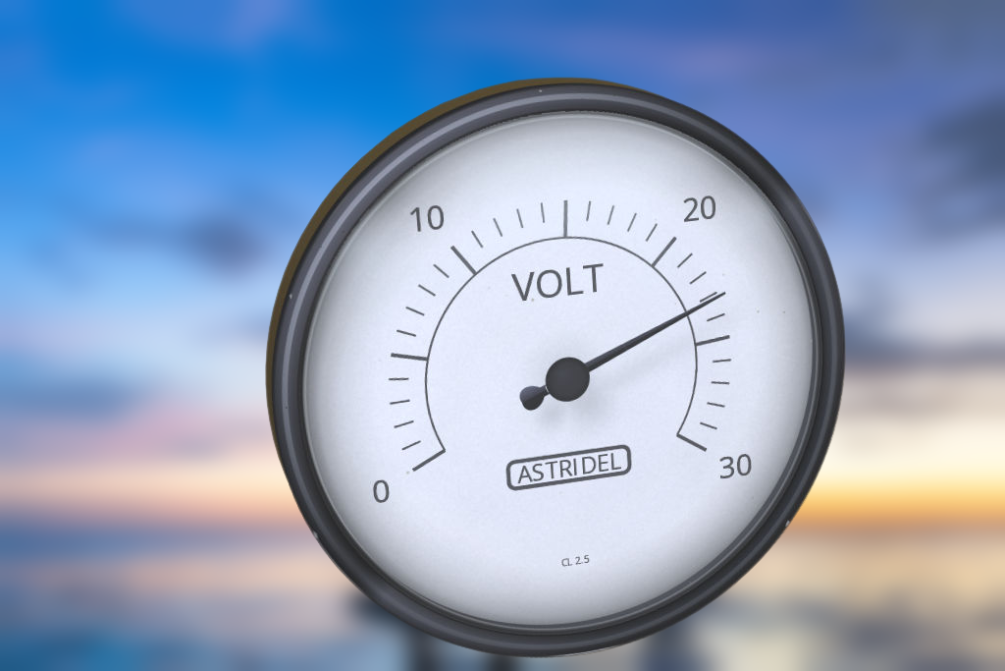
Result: 23 V
